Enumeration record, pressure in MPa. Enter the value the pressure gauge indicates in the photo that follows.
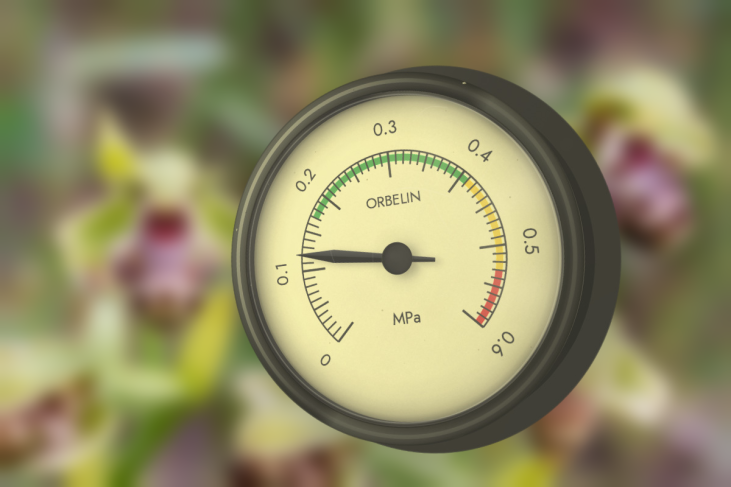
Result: 0.12 MPa
